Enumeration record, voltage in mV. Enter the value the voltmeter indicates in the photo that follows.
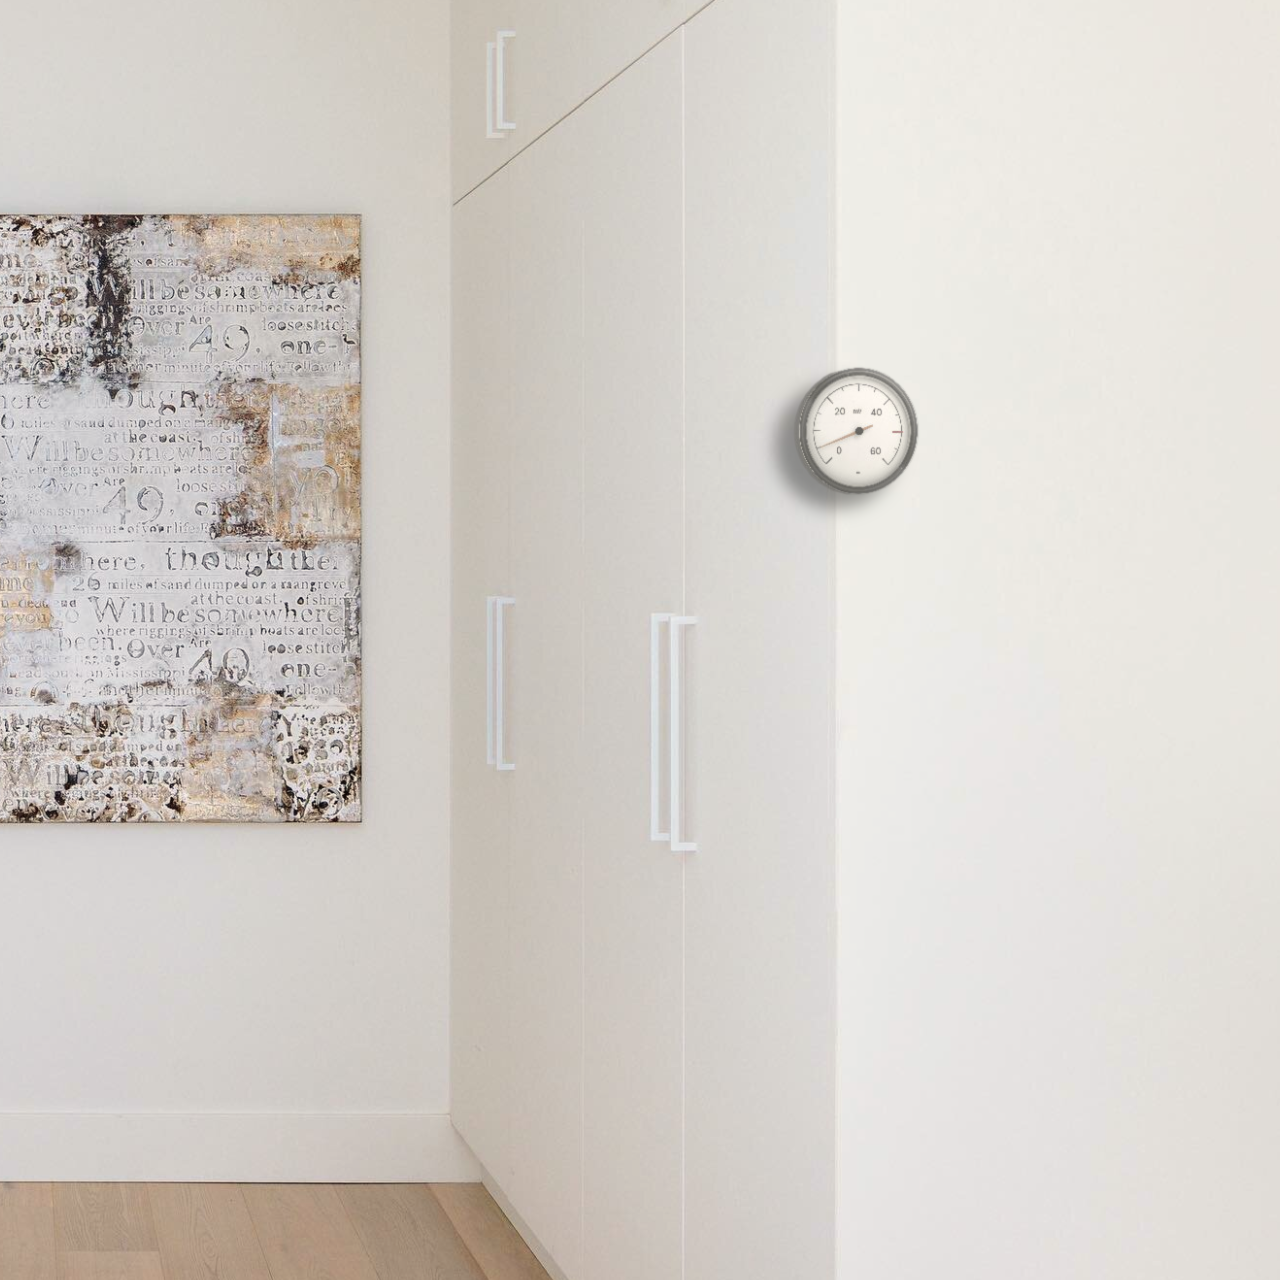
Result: 5 mV
